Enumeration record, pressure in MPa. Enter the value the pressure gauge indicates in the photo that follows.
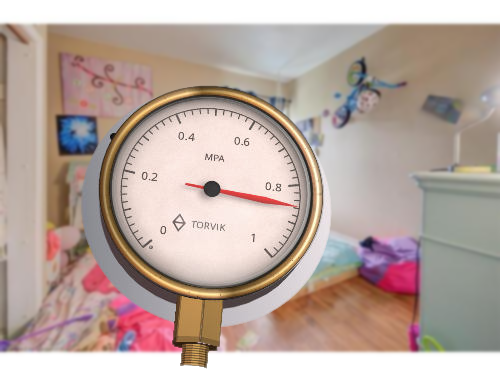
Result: 0.86 MPa
